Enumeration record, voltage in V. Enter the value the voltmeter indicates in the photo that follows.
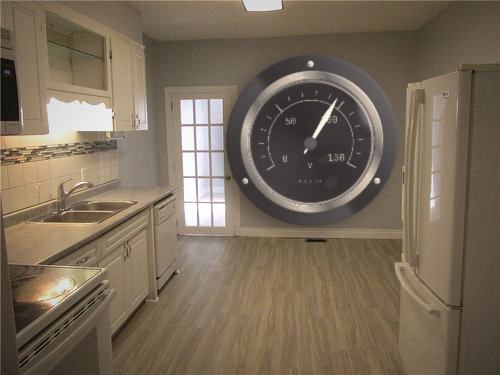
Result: 95 V
